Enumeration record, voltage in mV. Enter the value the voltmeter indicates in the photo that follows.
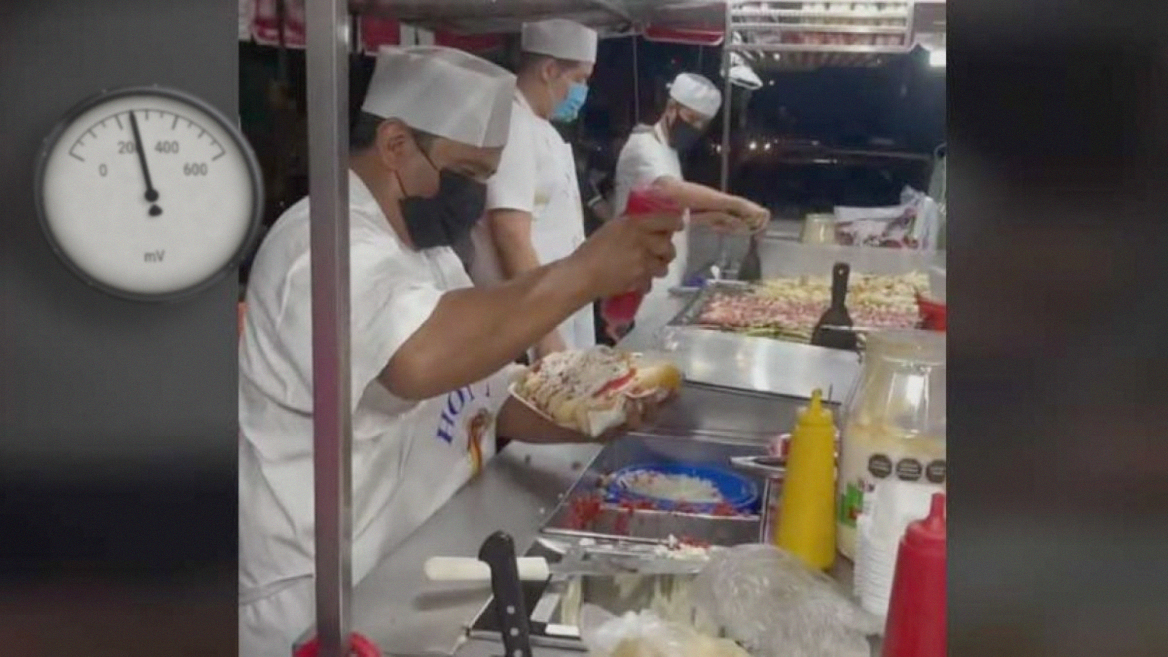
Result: 250 mV
